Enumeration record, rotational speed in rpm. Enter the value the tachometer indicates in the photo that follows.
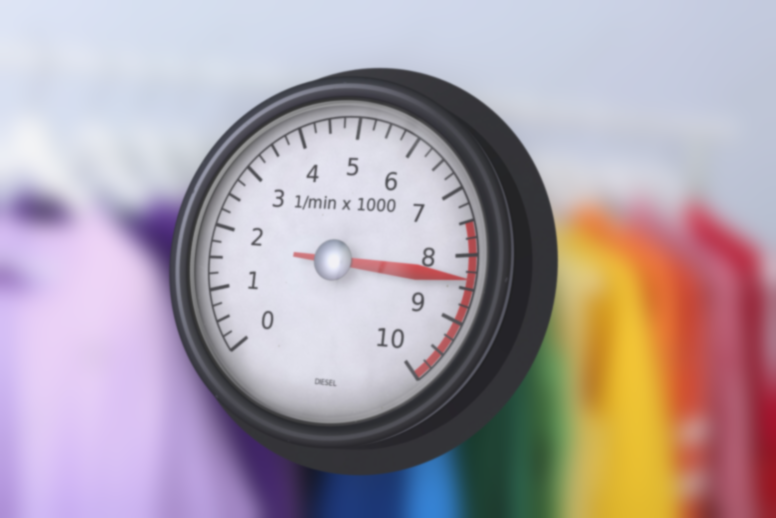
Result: 8375 rpm
